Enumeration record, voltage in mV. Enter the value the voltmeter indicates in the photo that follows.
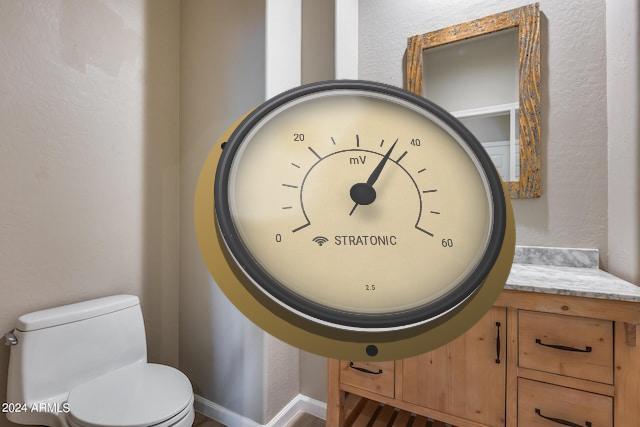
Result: 37.5 mV
